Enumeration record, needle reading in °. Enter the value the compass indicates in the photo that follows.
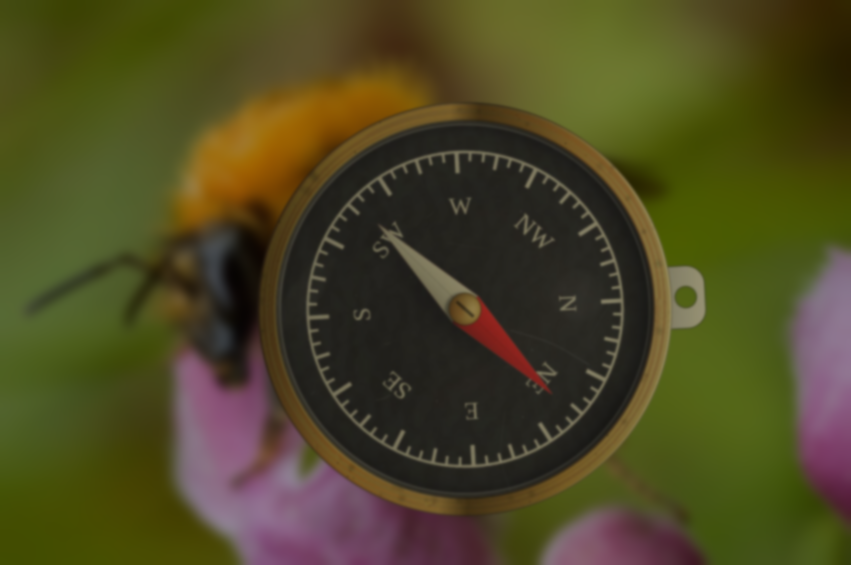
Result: 47.5 °
